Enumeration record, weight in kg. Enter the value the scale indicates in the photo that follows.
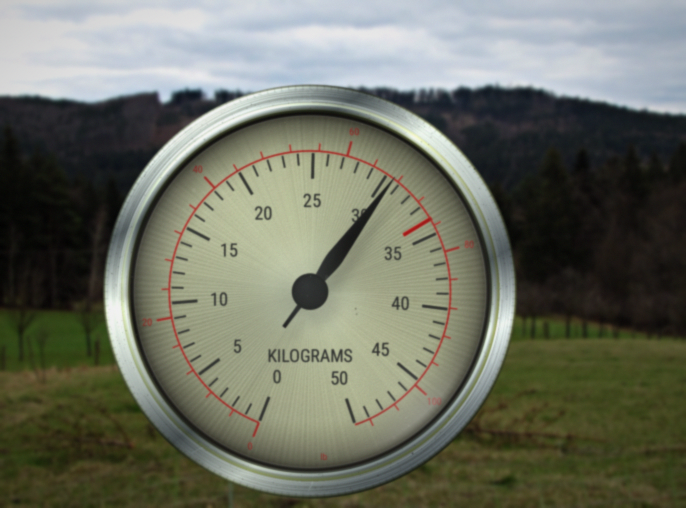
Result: 30.5 kg
